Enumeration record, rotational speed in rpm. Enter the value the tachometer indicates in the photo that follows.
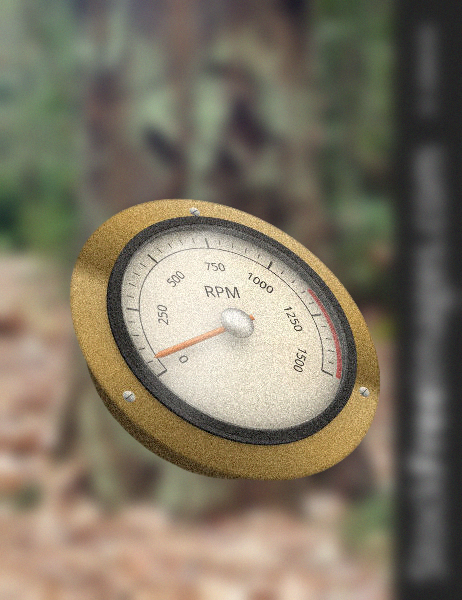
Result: 50 rpm
